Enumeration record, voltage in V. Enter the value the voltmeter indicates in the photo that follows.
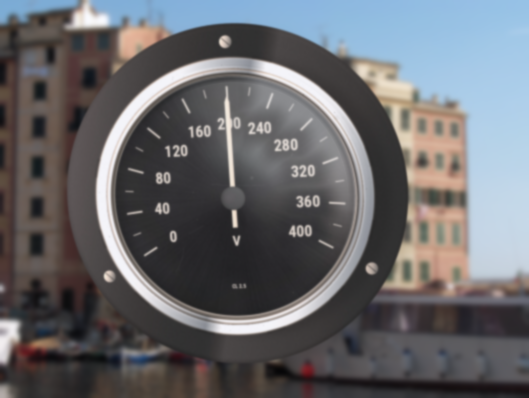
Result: 200 V
